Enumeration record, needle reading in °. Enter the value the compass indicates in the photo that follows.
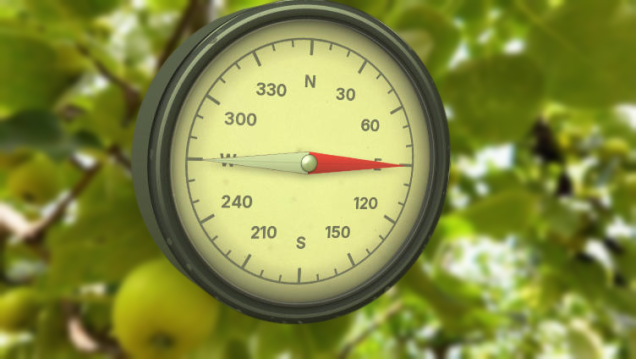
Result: 90 °
